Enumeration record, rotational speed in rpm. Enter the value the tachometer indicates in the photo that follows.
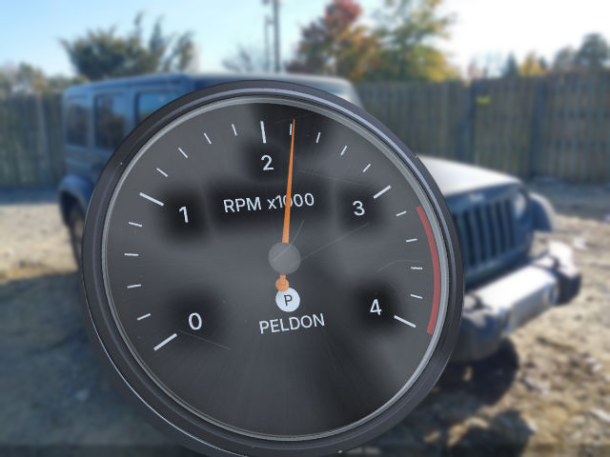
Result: 2200 rpm
